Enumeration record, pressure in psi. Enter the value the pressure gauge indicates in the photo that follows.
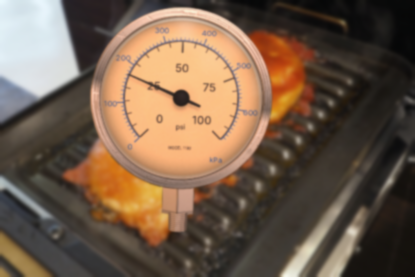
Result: 25 psi
